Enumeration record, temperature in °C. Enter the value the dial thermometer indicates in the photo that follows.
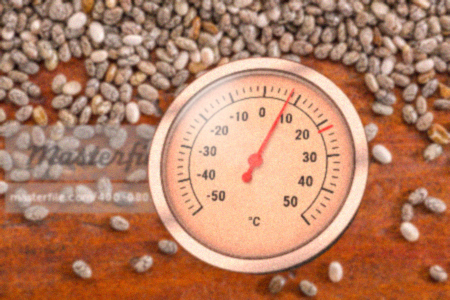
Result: 8 °C
